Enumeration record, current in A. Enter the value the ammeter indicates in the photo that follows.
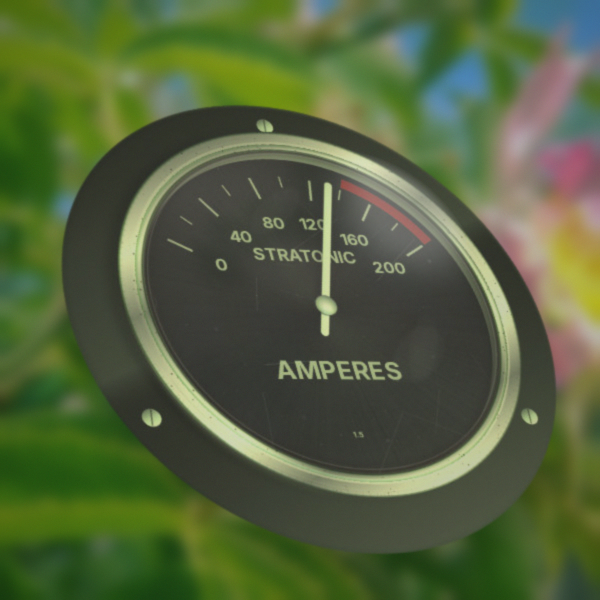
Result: 130 A
